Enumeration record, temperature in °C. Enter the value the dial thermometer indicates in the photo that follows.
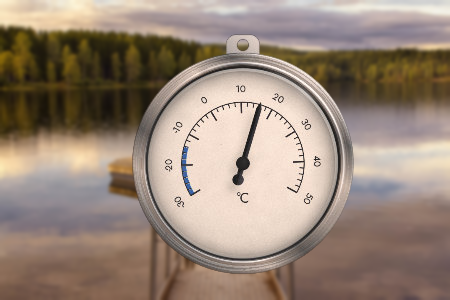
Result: 16 °C
